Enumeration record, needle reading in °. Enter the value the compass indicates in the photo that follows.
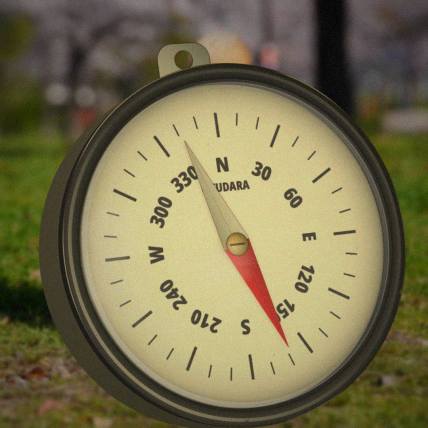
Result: 160 °
